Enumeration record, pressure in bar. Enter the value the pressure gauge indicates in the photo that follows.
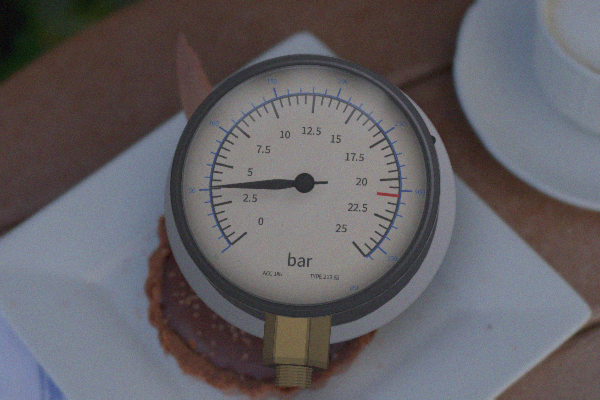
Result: 3.5 bar
